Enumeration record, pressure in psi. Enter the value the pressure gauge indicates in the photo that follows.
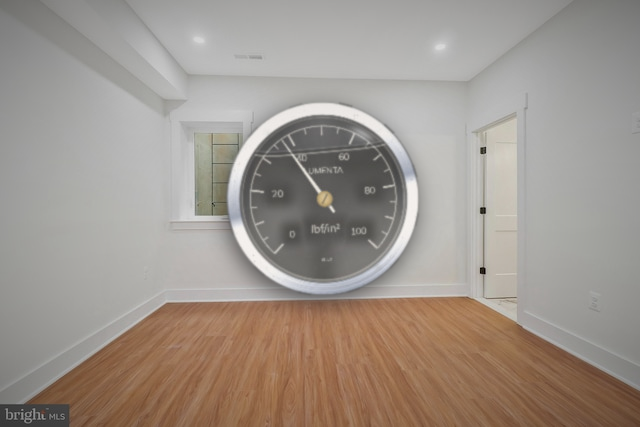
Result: 37.5 psi
